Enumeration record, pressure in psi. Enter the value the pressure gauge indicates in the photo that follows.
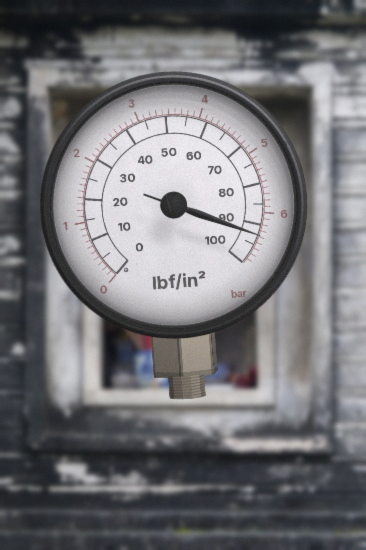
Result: 92.5 psi
